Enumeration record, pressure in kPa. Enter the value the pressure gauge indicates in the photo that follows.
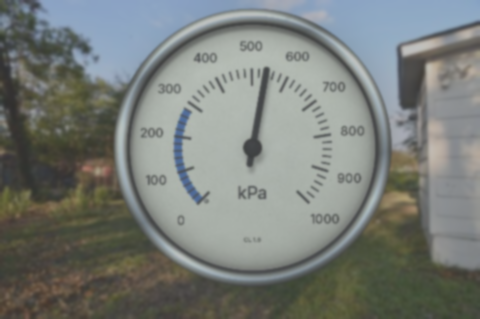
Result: 540 kPa
